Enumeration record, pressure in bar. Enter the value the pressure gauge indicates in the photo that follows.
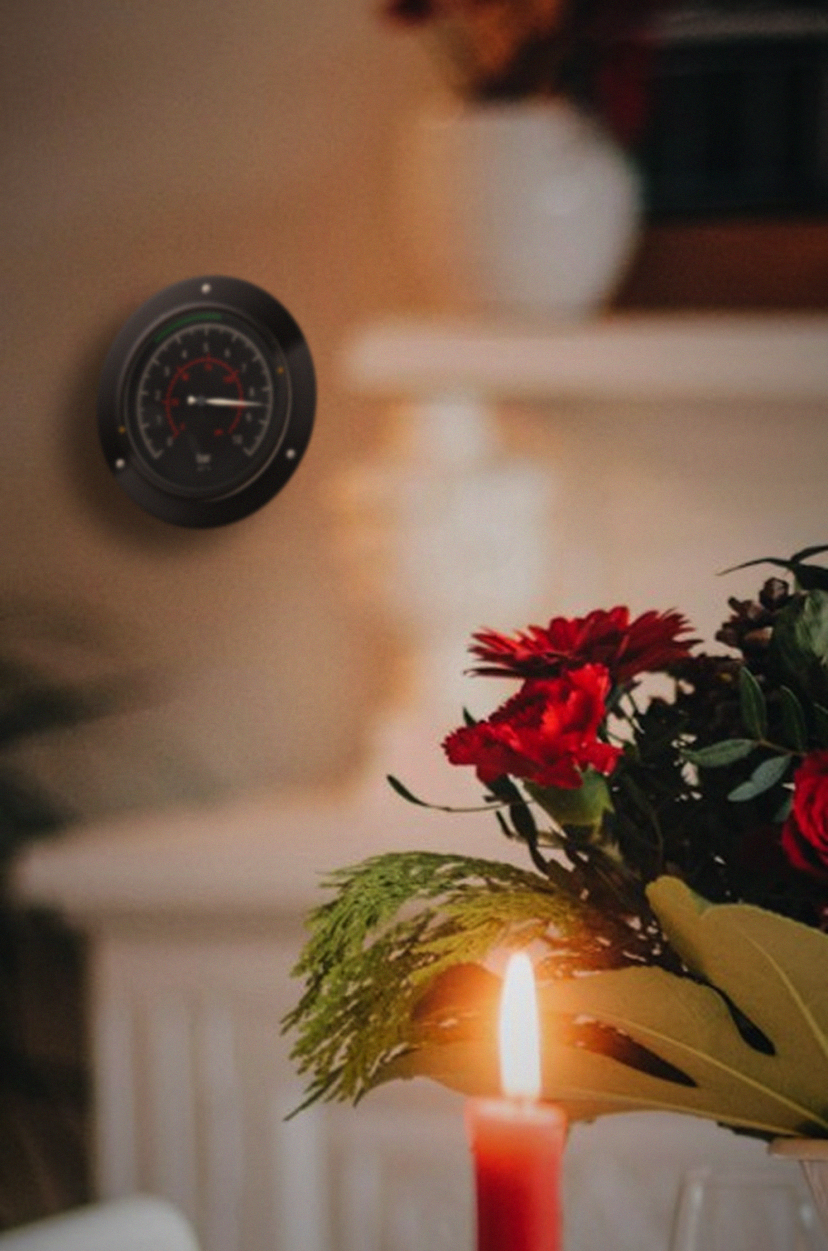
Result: 8.5 bar
